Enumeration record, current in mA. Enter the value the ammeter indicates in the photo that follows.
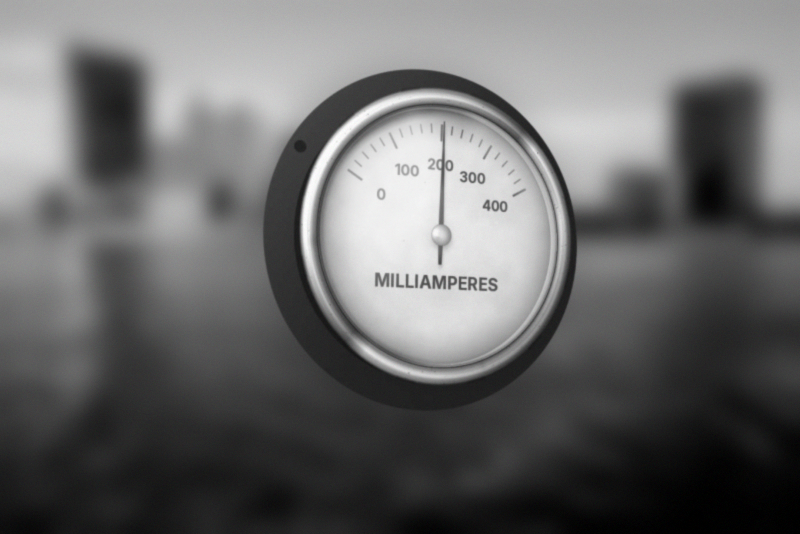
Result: 200 mA
